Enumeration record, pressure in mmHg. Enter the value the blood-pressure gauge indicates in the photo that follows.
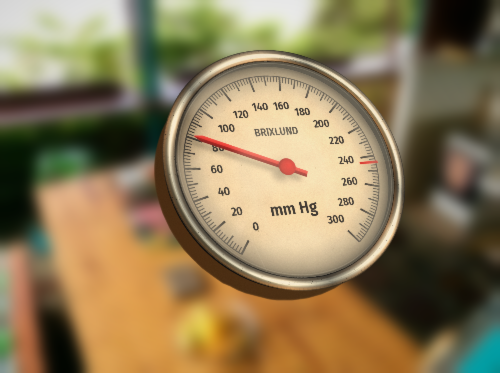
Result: 80 mmHg
